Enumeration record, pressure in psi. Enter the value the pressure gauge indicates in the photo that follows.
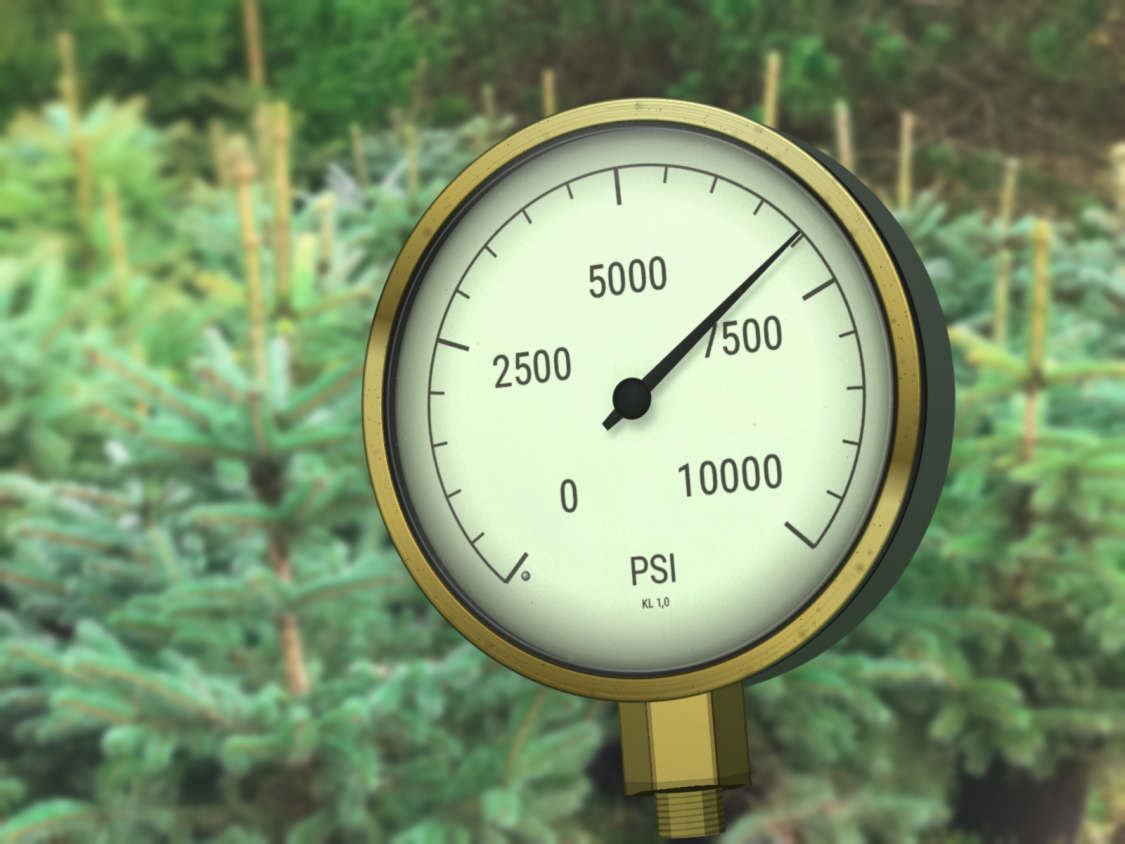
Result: 7000 psi
